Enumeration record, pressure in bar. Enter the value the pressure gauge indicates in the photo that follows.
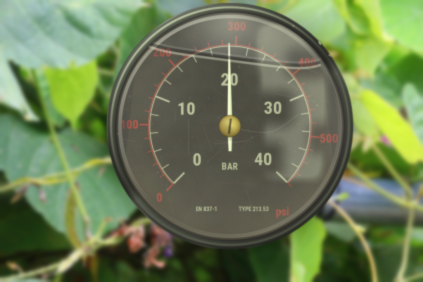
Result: 20 bar
